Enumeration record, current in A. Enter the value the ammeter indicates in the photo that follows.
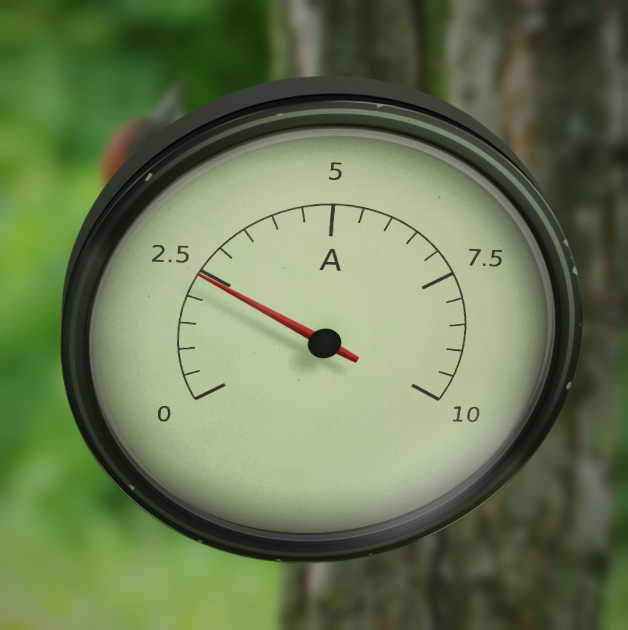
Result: 2.5 A
